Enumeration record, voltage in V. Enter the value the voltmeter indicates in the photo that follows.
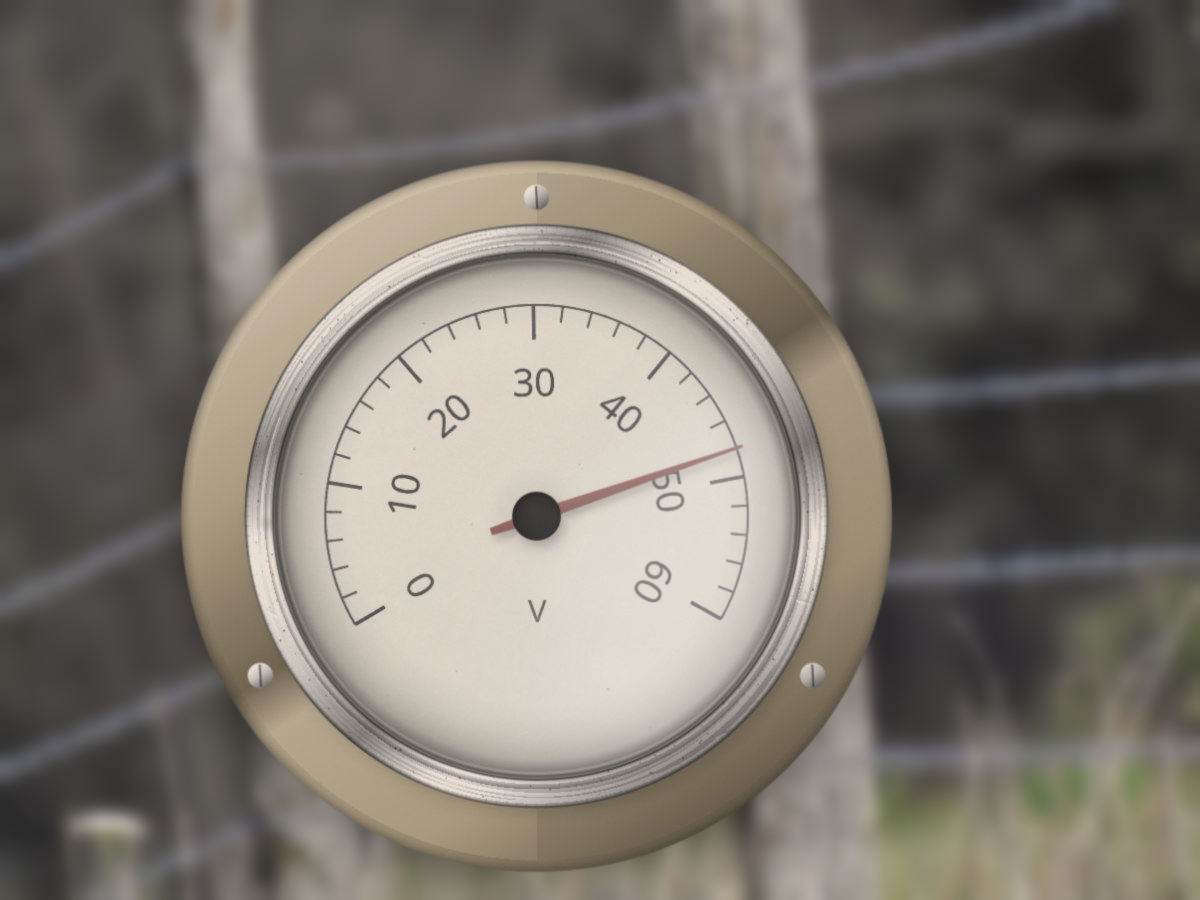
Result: 48 V
